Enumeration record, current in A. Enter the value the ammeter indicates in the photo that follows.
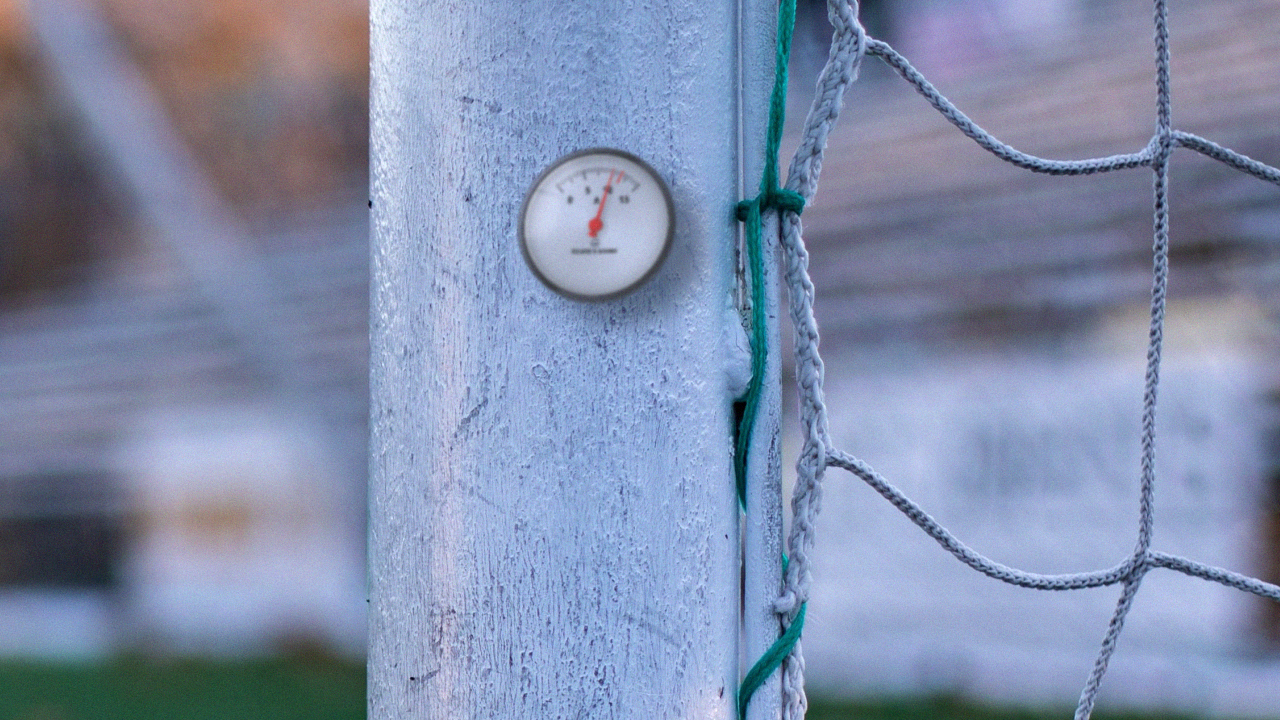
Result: 10 A
